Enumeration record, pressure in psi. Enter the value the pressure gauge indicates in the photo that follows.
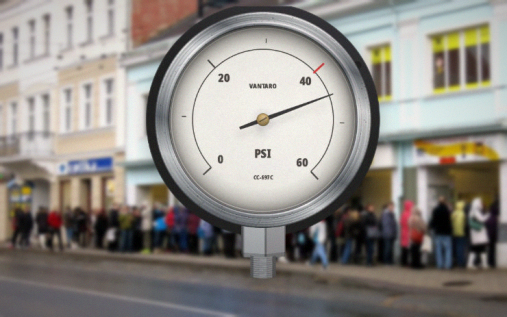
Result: 45 psi
